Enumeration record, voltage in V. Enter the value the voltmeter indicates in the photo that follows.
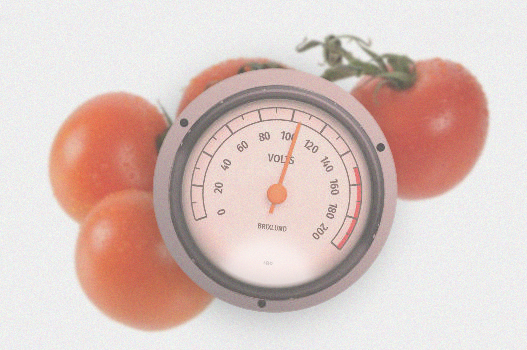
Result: 105 V
